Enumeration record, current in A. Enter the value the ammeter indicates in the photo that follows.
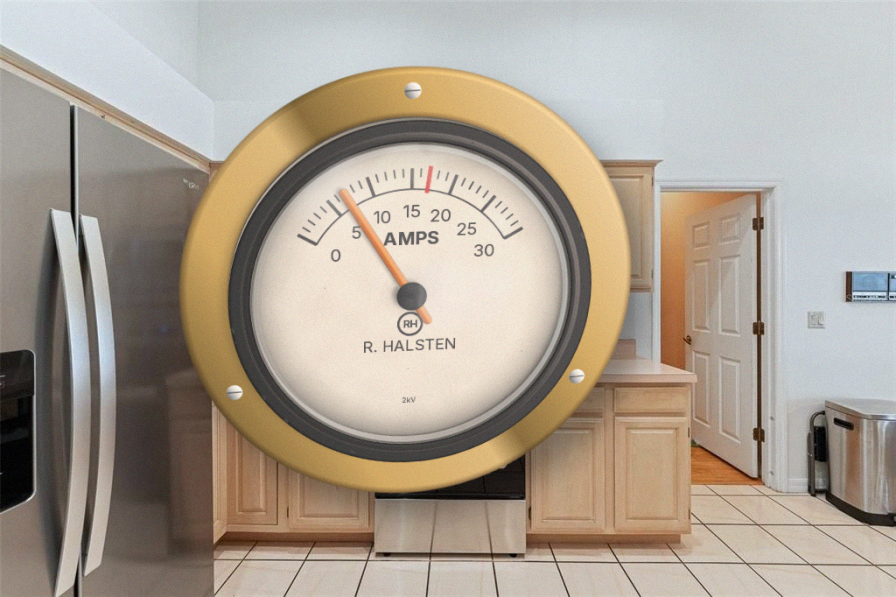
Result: 7 A
